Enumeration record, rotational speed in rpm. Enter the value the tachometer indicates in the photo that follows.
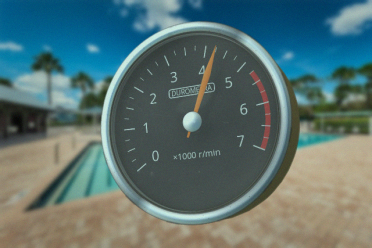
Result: 4250 rpm
